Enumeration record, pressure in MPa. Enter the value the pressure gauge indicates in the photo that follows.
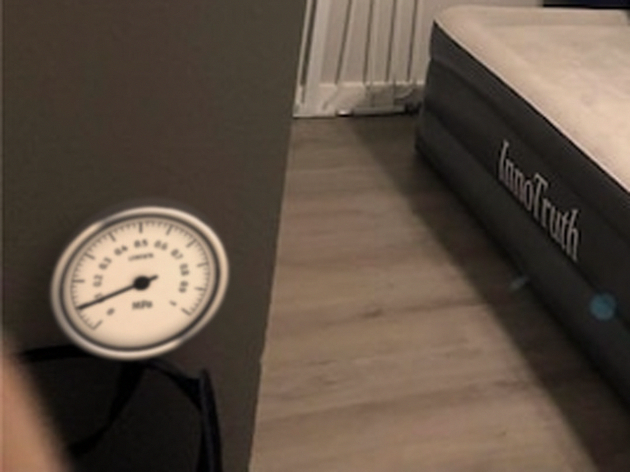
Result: 0.1 MPa
